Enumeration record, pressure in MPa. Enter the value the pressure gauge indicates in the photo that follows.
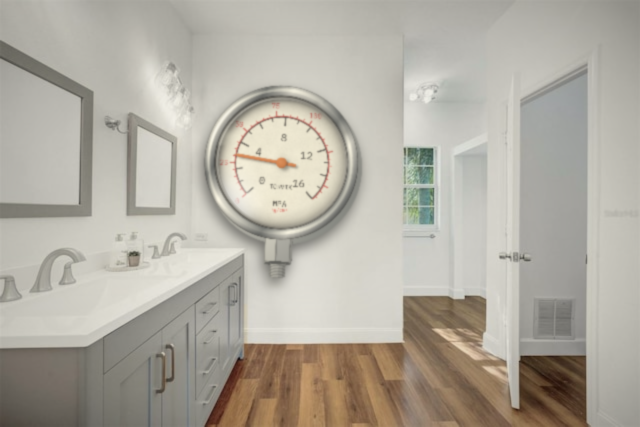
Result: 3 MPa
